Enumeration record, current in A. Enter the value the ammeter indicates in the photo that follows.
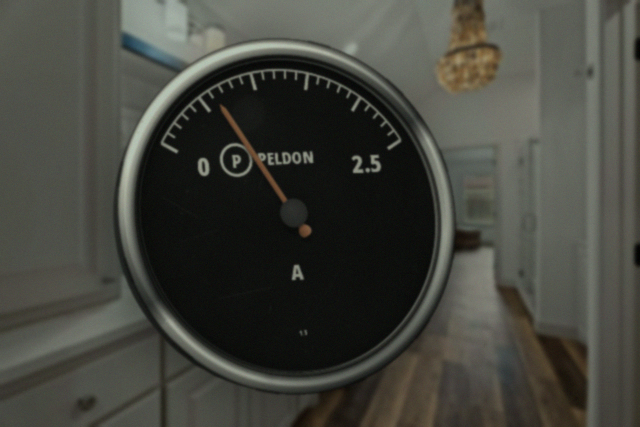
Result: 0.6 A
